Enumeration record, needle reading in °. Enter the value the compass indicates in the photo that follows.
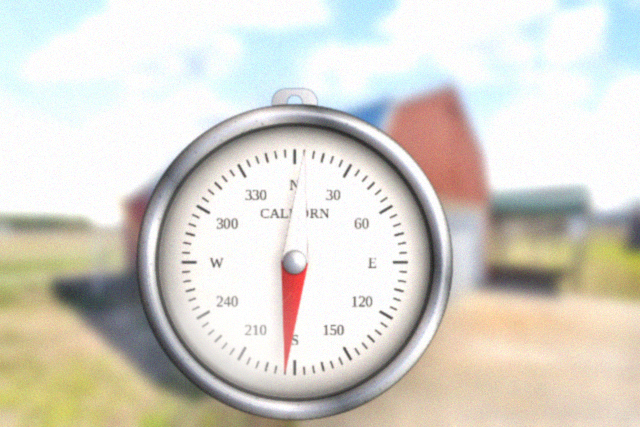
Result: 185 °
